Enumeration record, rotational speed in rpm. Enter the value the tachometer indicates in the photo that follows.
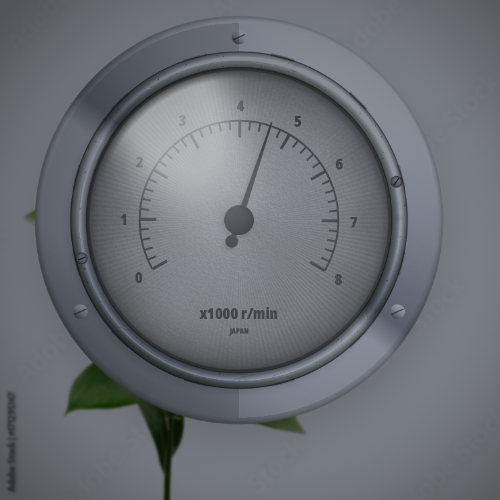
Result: 4600 rpm
